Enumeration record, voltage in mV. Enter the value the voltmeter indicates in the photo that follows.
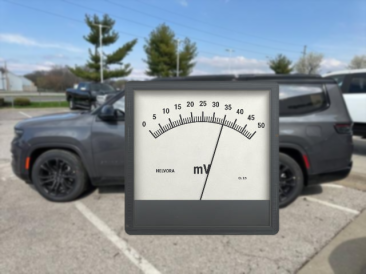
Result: 35 mV
